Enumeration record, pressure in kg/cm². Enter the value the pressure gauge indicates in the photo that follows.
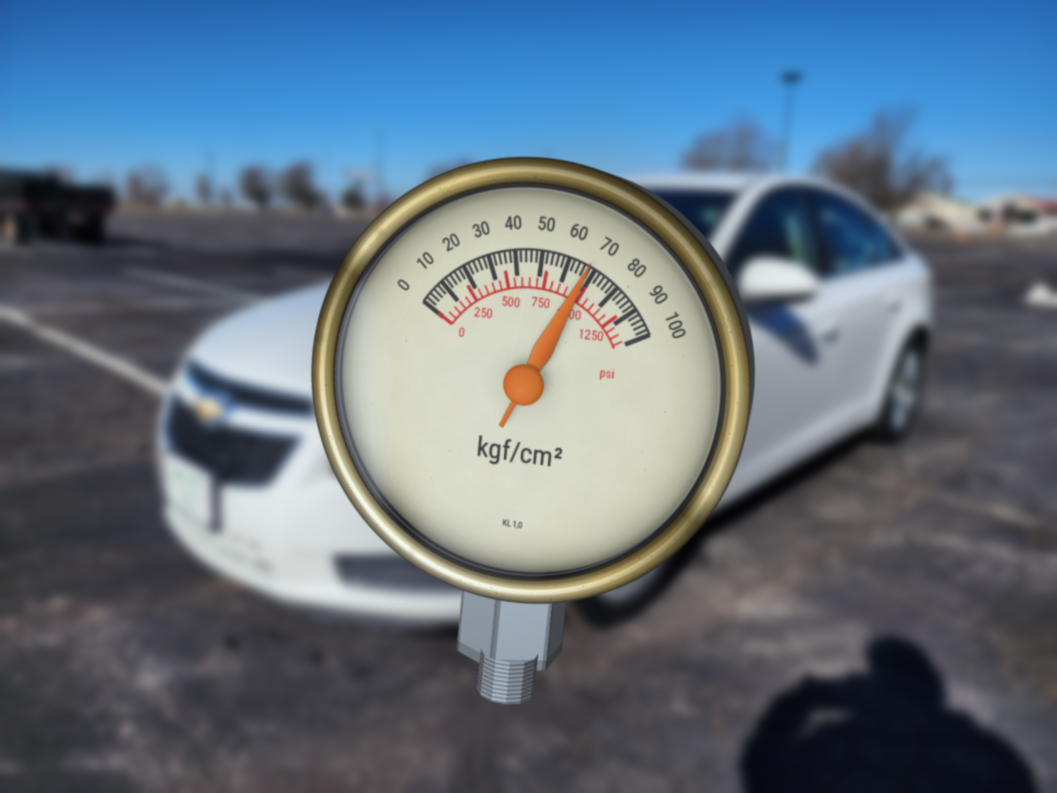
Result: 68 kg/cm²
